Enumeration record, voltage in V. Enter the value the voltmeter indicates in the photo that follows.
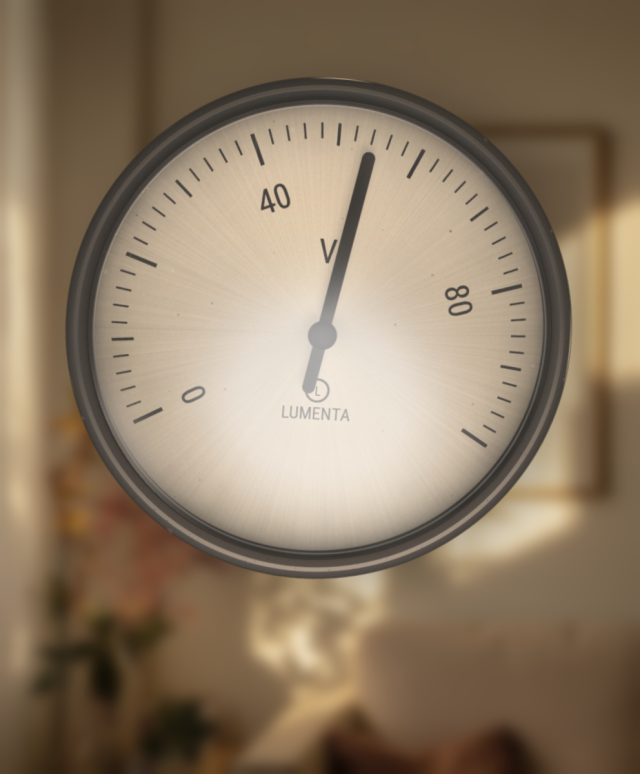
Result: 54 V
